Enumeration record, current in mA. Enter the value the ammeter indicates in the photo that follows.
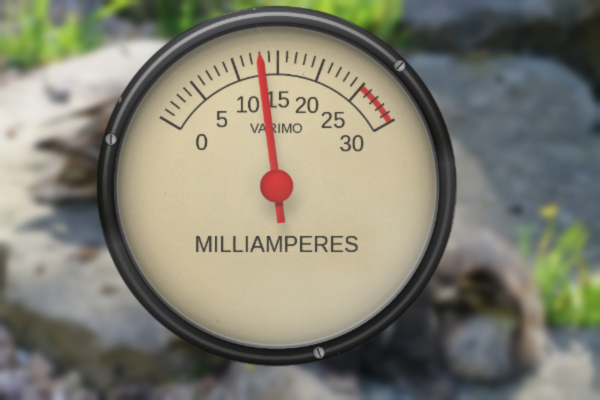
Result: 13 mA
